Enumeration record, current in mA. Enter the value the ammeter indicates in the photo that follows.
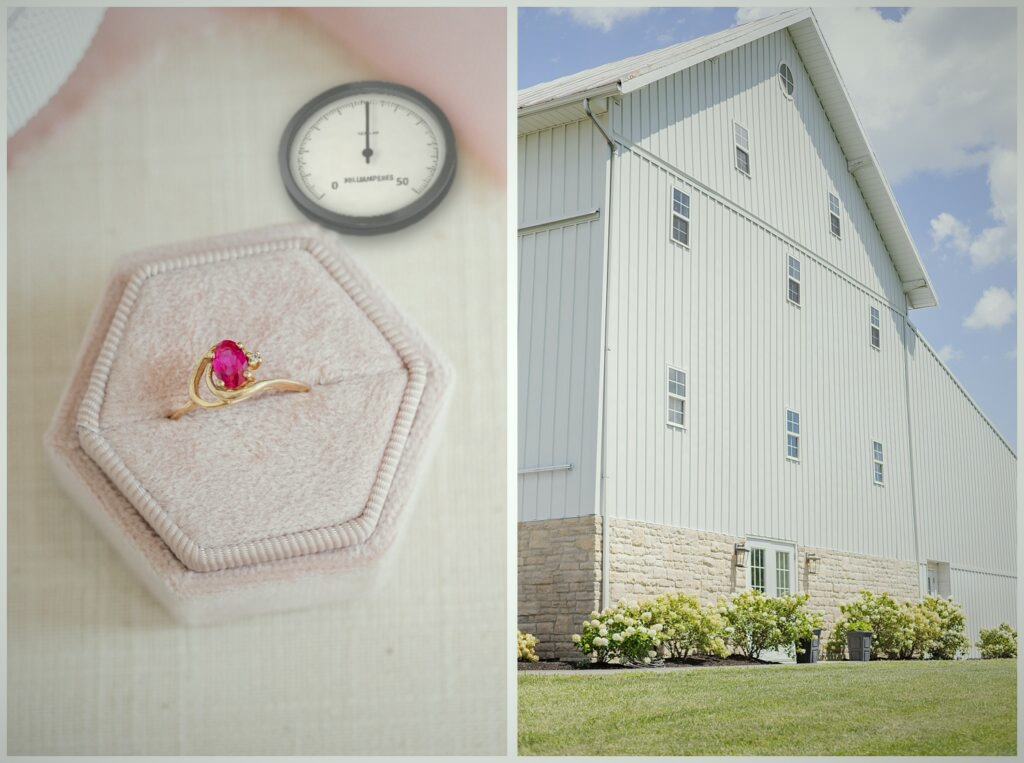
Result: 25 mA
